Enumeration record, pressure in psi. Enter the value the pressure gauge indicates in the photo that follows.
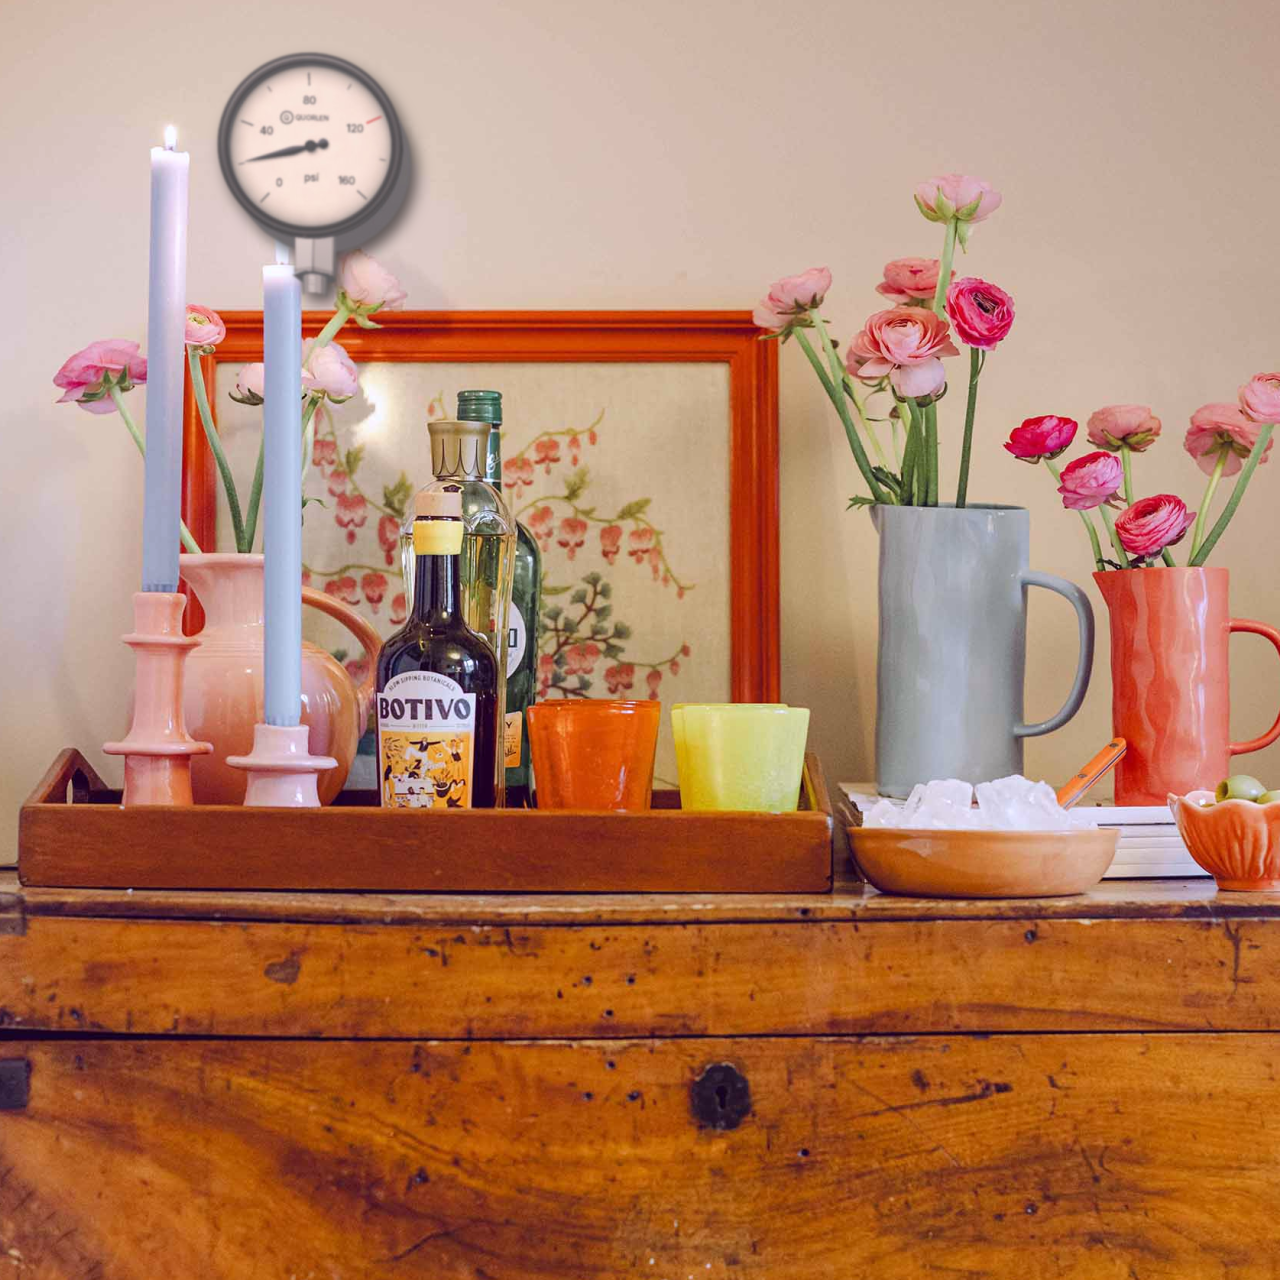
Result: 20 psi
